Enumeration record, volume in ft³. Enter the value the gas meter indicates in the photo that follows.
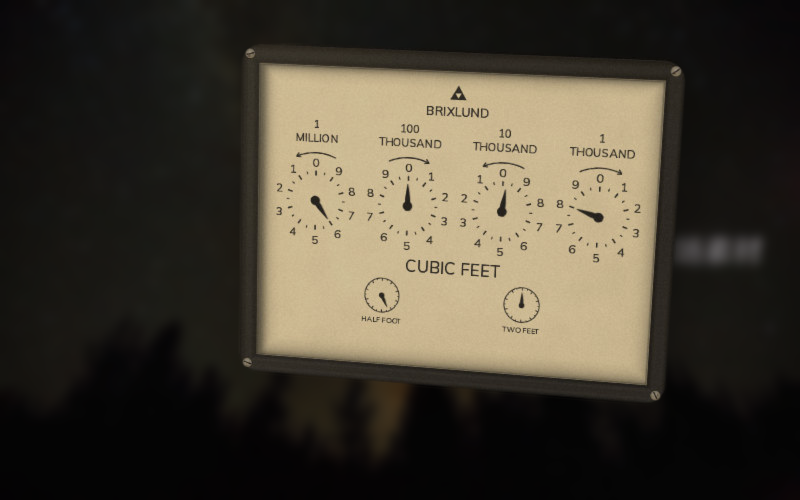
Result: 599800 ft³
